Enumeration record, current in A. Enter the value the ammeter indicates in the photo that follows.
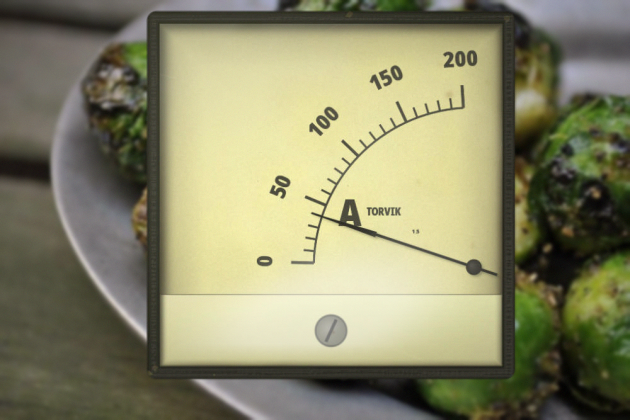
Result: 40 A
